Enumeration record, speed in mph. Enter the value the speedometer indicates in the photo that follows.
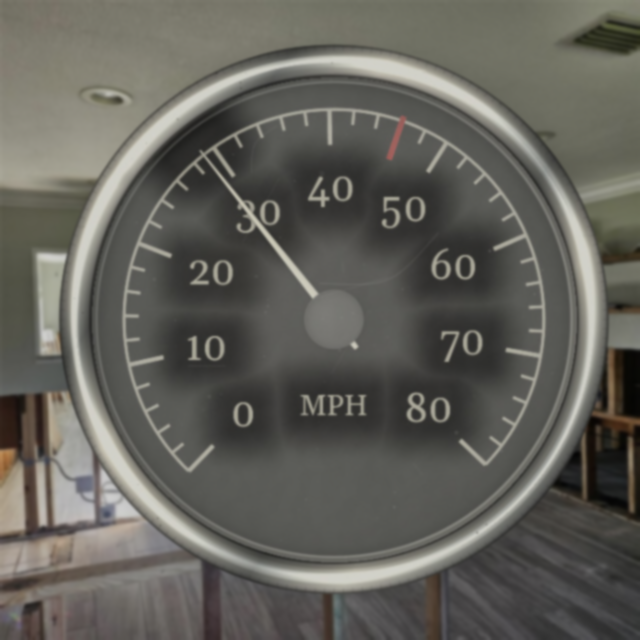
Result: 29 mph
